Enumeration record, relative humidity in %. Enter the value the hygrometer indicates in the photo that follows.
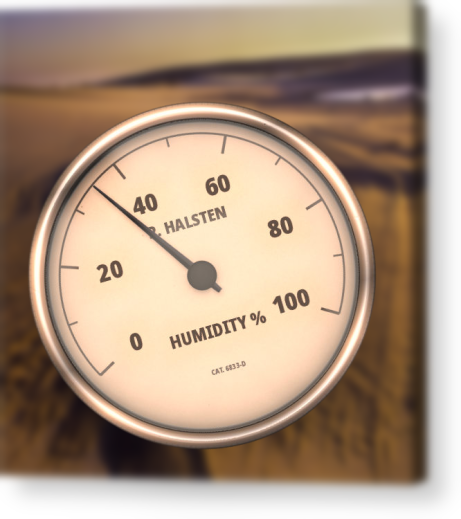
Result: 35 %
